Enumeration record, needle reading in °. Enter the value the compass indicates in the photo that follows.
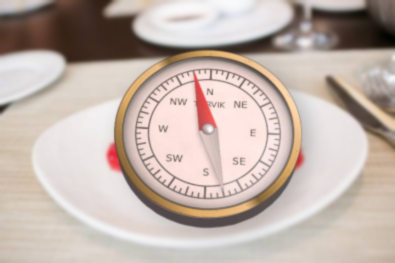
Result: 345 °
